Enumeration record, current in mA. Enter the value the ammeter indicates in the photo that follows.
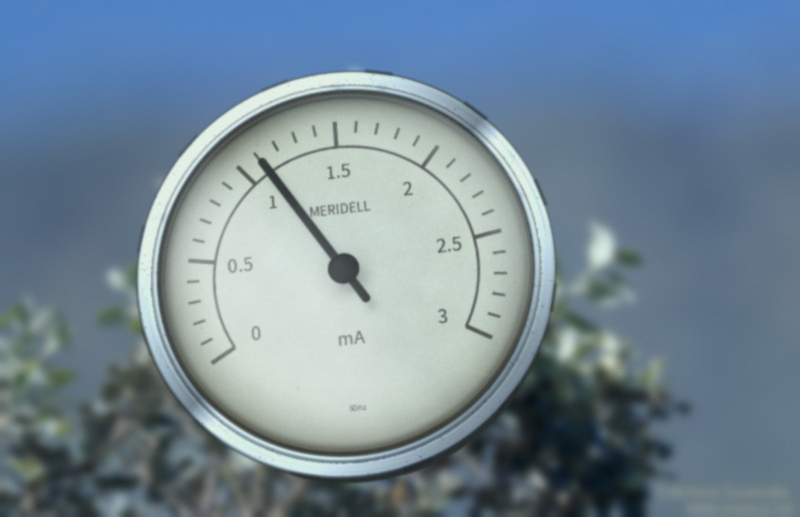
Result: 1.1 mA
